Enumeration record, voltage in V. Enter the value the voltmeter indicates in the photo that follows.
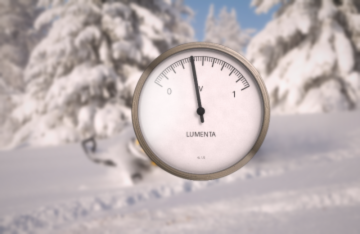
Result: 0.4 V
